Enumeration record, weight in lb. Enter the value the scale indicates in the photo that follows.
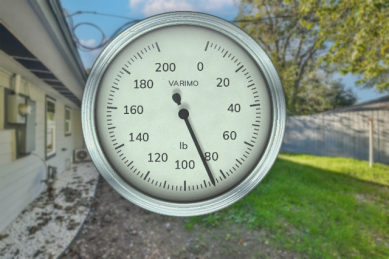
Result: 86 lb
